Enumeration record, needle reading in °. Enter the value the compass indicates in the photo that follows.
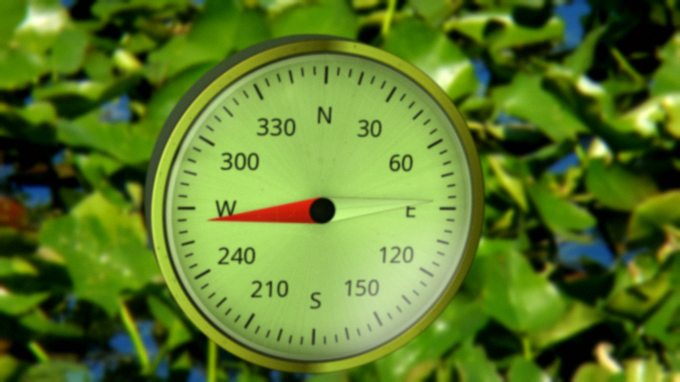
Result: 265 °
